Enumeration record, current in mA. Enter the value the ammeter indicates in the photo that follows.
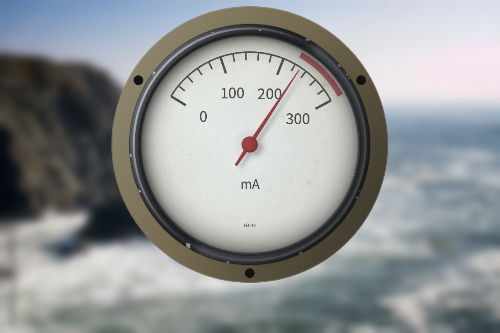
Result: 230 mA
